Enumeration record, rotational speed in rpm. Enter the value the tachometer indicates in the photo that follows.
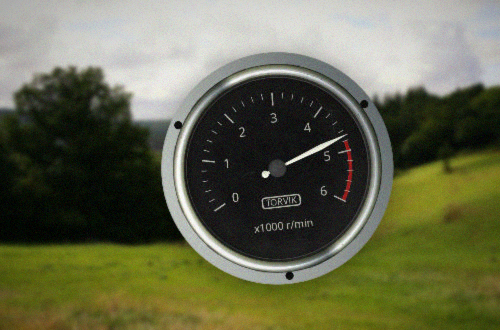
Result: 4700 rpm
